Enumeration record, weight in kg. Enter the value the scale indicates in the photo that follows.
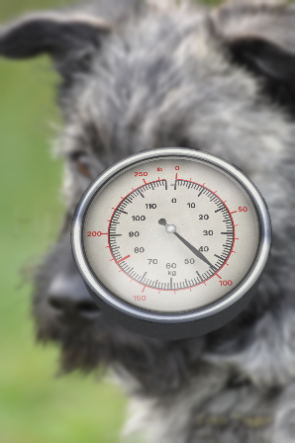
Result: 45 kg
